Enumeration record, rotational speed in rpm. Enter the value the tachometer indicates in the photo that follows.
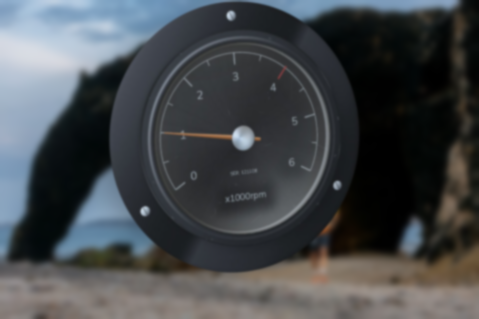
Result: 1000 rpm
